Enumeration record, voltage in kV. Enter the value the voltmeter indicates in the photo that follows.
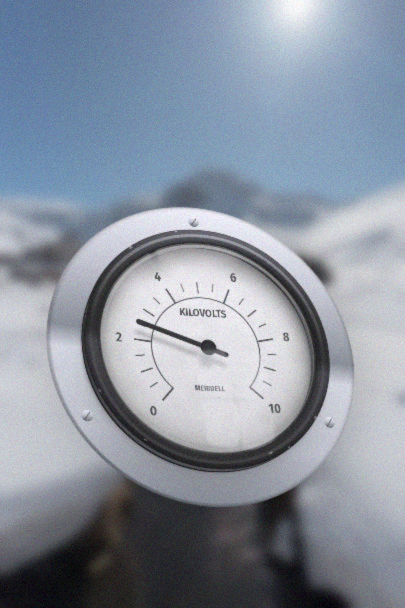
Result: 2.5 kV
